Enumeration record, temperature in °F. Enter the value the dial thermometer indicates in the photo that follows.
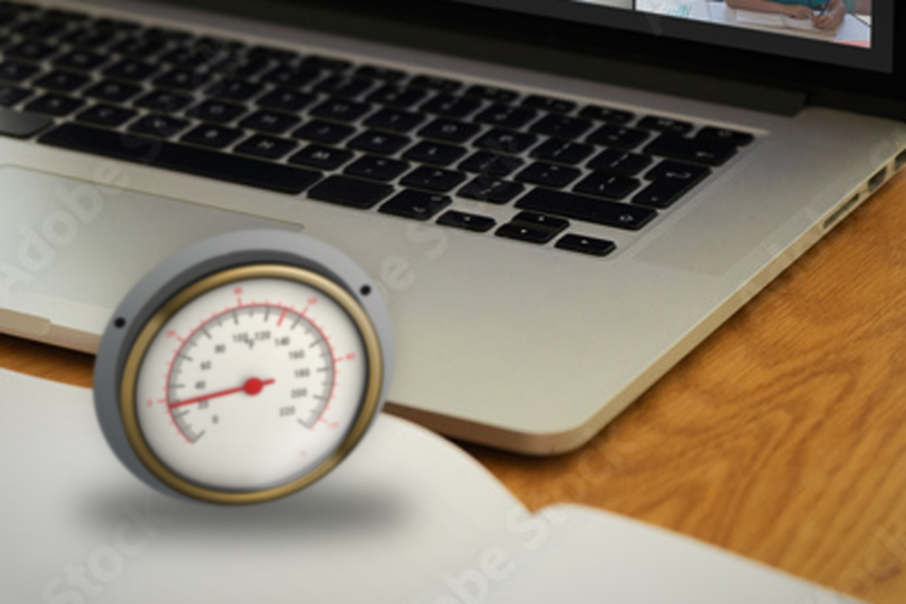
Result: 30 °F
